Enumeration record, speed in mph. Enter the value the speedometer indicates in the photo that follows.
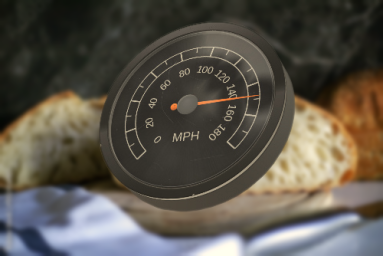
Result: 150 mph
